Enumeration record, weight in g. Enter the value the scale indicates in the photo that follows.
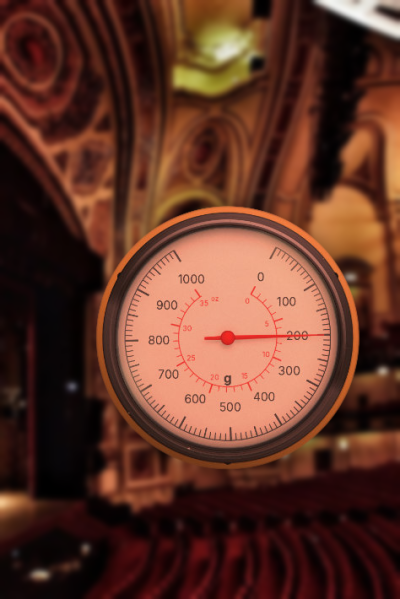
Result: 200 g
